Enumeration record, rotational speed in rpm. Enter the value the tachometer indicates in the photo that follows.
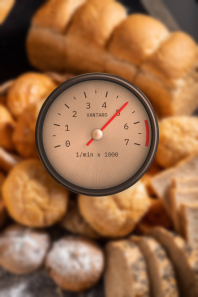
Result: 5000 rpm
